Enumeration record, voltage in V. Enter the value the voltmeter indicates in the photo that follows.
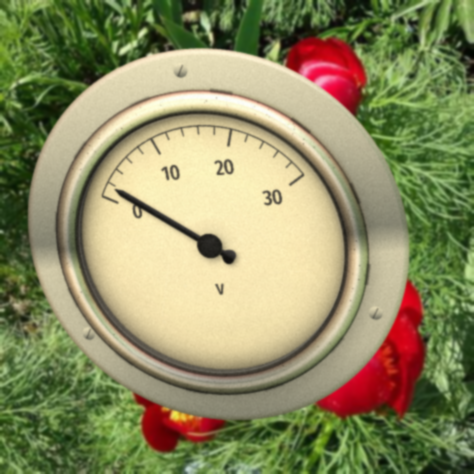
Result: 2 V
